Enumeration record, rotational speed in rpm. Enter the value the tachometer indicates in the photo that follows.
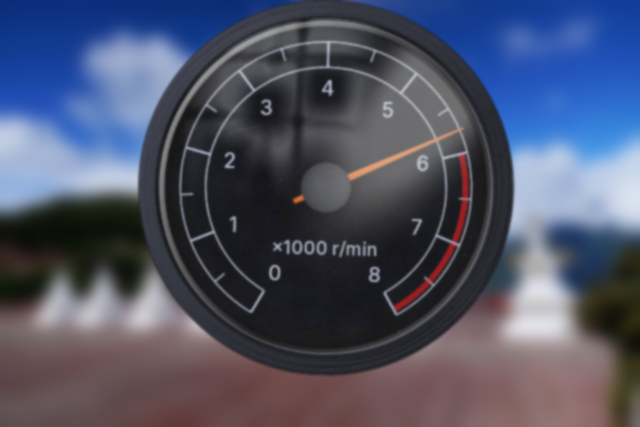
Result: 5750 rpm
